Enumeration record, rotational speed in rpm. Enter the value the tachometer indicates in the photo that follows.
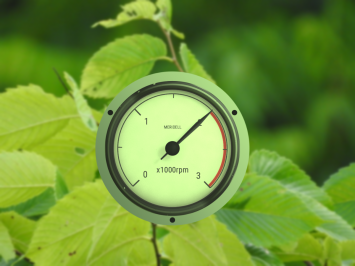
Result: 2000 rpm
